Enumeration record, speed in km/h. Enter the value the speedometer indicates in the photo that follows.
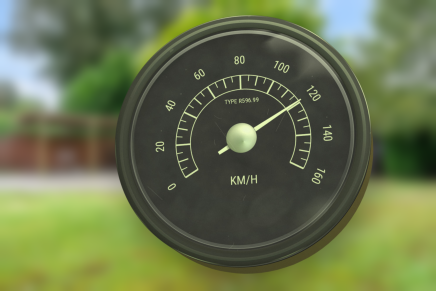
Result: 120 km/h
